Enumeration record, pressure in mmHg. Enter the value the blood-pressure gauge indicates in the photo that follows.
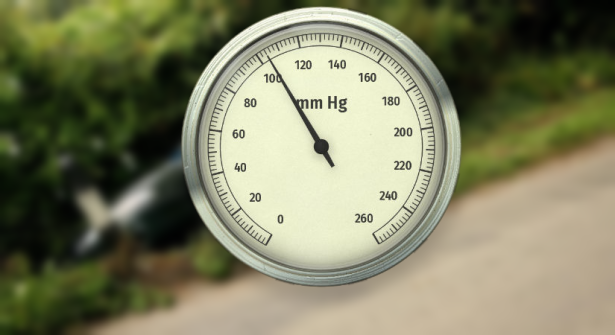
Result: 104 mmHg
